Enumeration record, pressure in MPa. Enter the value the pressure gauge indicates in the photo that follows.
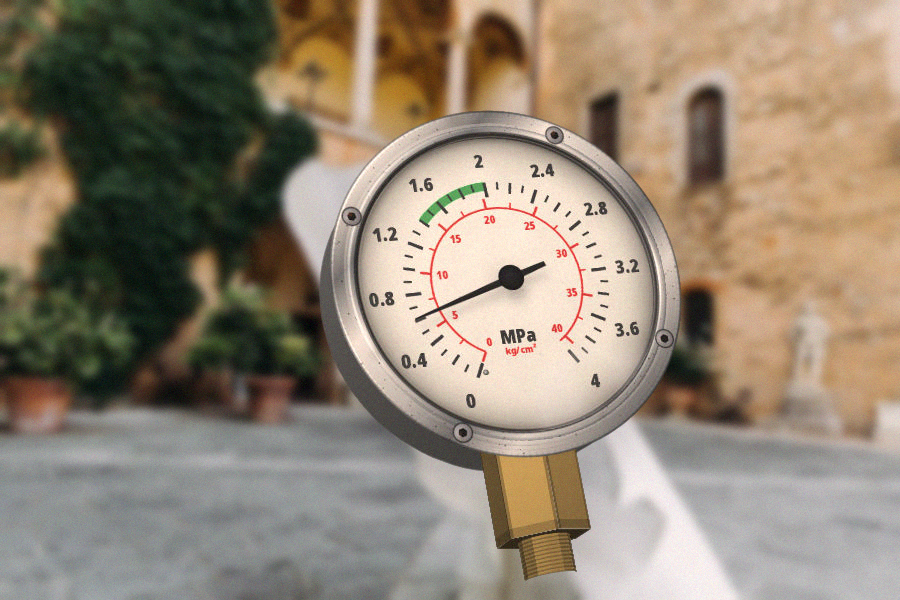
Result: 0.6 MPa
